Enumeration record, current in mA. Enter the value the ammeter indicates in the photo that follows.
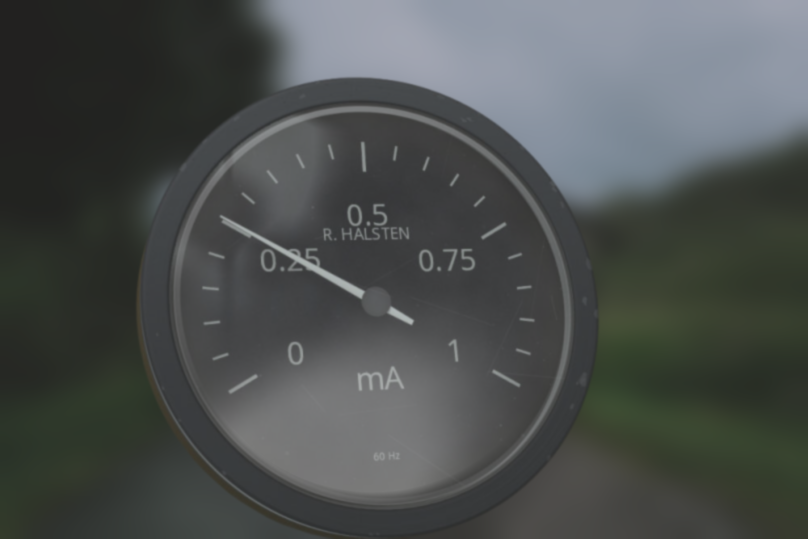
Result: 0.25 mA
